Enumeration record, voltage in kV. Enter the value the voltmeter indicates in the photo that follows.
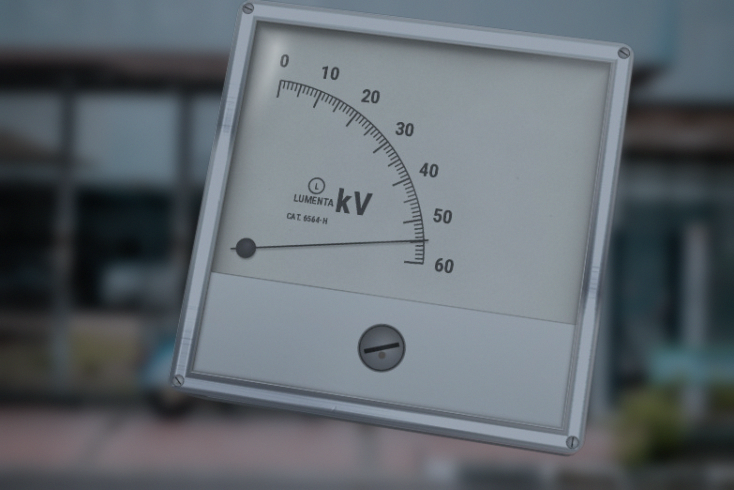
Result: 55 kV
